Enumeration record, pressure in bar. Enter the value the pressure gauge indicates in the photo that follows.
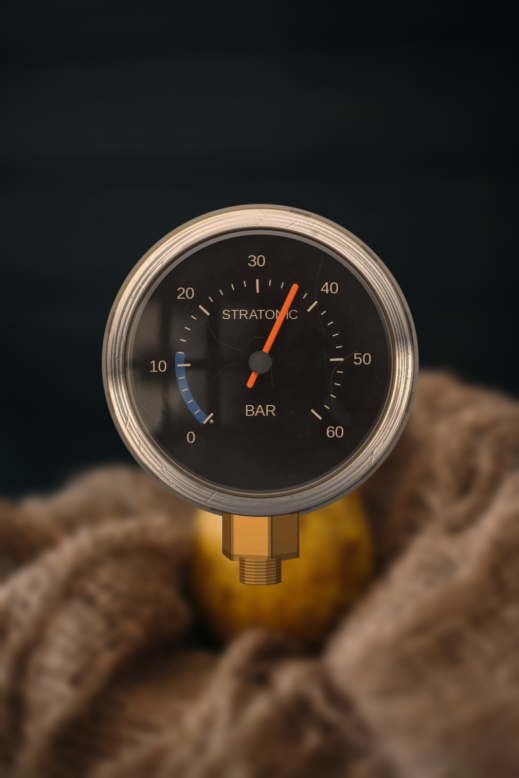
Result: 36 bar
